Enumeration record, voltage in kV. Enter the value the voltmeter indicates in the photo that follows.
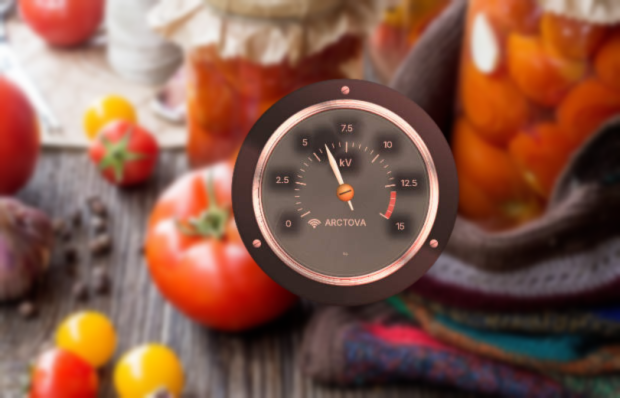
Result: 6 kV
